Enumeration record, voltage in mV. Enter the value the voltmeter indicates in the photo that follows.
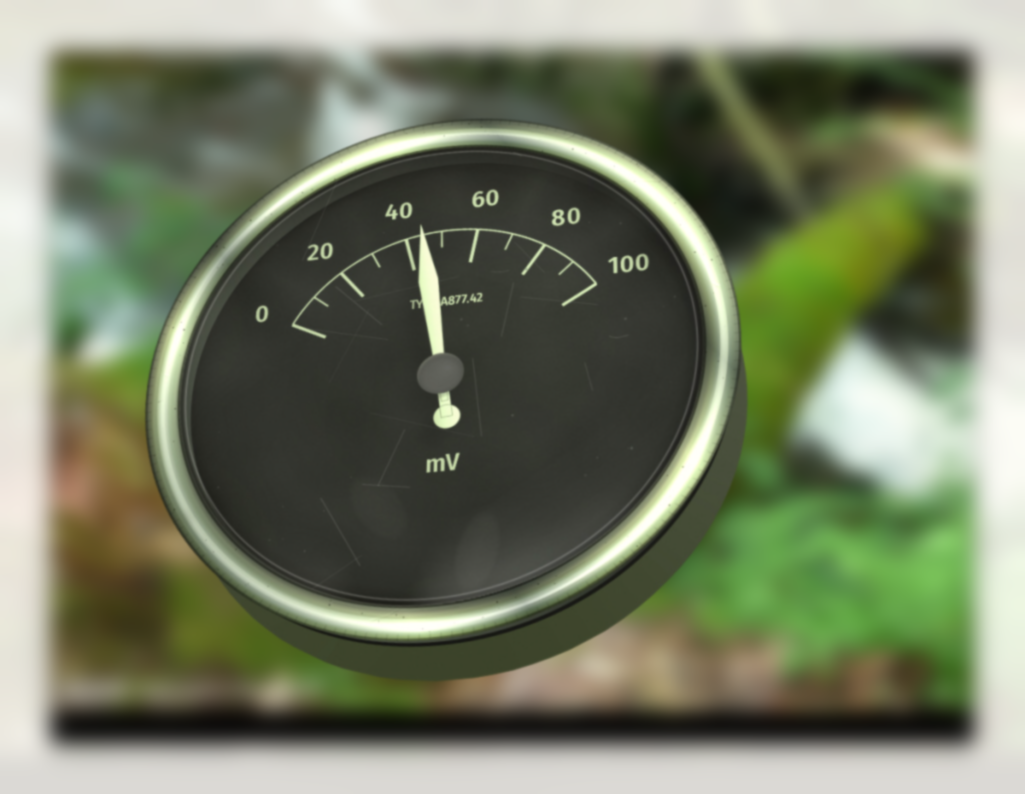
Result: 45 mV
